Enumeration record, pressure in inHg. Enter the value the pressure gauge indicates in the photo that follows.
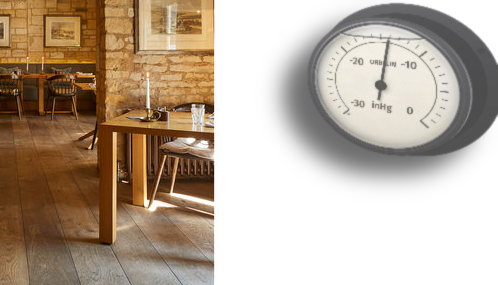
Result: -14 inHg
